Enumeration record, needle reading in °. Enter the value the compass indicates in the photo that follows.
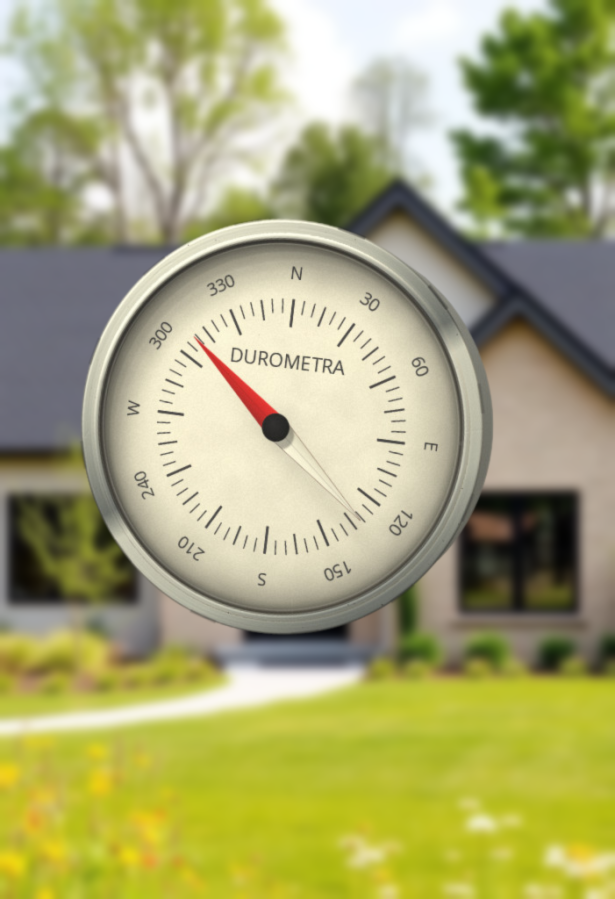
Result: 310 °
